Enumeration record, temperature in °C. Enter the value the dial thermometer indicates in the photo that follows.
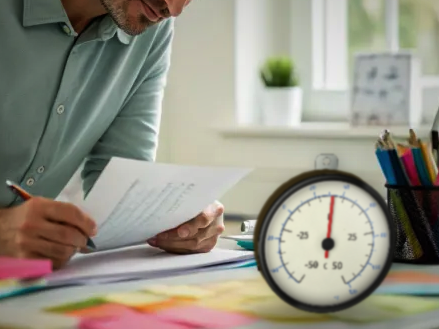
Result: 0 °C
